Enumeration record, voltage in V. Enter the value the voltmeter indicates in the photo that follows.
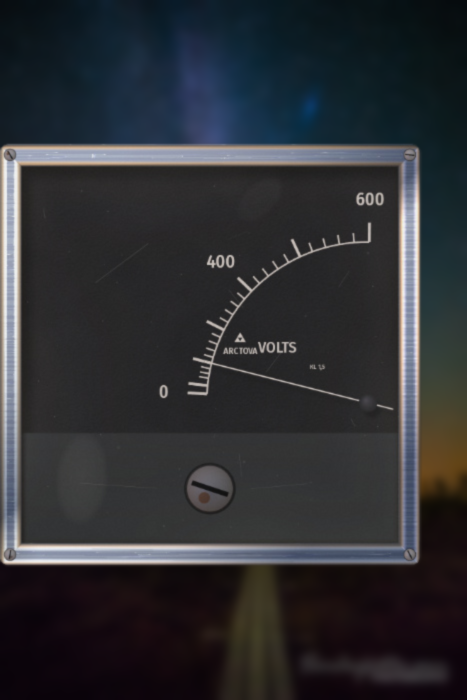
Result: 200 V
